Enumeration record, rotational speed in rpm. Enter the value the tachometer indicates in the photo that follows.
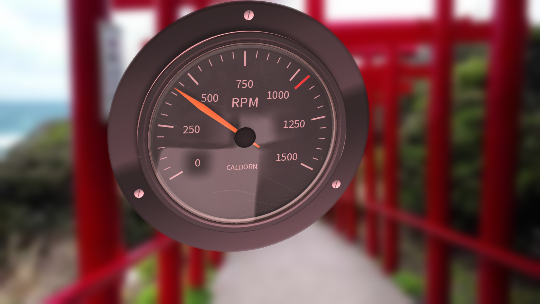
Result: 425 rpm
